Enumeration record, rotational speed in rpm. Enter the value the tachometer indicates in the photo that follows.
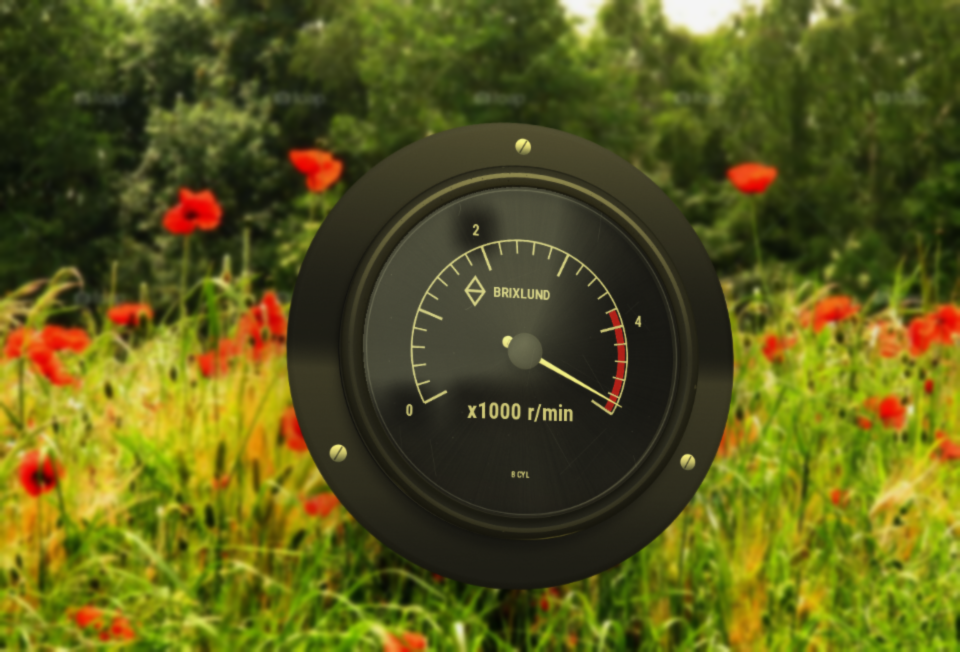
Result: 4900 rpm
